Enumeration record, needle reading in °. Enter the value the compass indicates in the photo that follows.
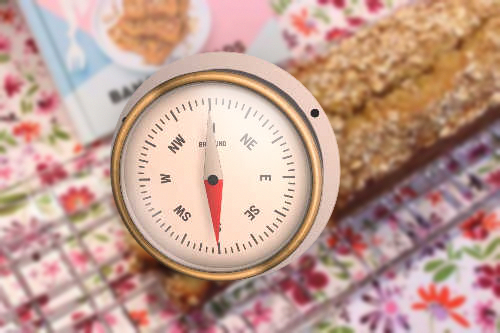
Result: 180 °
